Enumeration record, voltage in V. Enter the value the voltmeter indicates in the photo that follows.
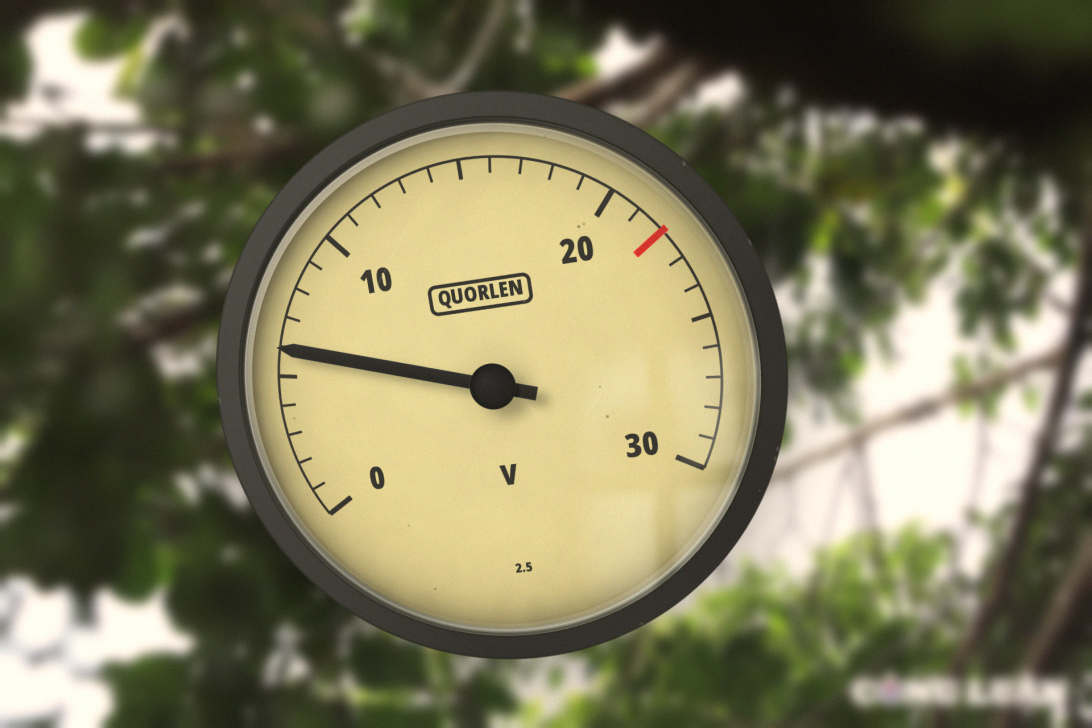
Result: 6 V
